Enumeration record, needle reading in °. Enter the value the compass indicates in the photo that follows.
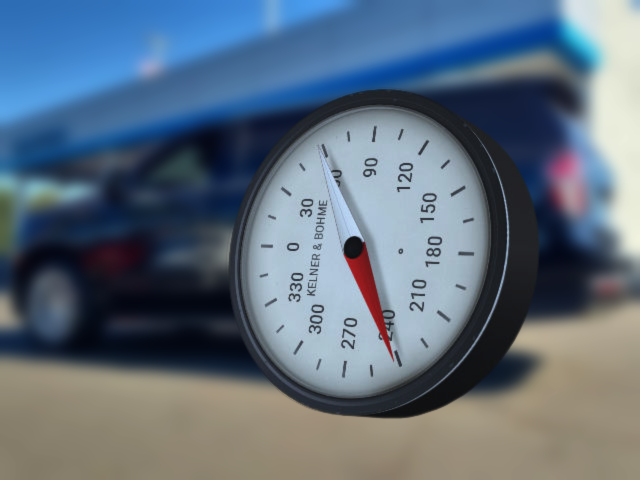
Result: 240 °
